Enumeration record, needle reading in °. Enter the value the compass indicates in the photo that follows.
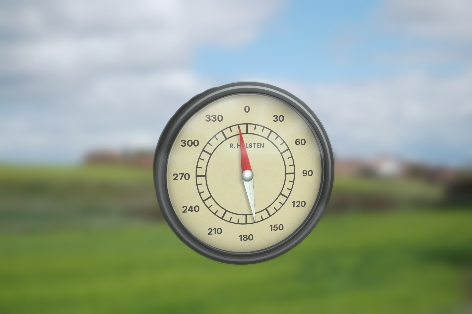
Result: 350 °
